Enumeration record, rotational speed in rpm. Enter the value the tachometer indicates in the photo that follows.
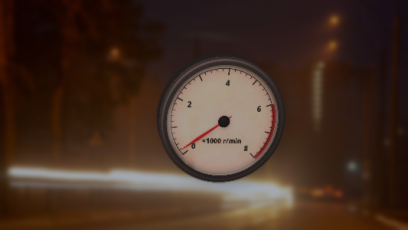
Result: 200 rpm
